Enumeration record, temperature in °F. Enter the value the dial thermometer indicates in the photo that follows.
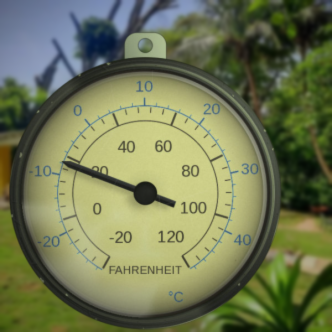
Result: 18 °F
